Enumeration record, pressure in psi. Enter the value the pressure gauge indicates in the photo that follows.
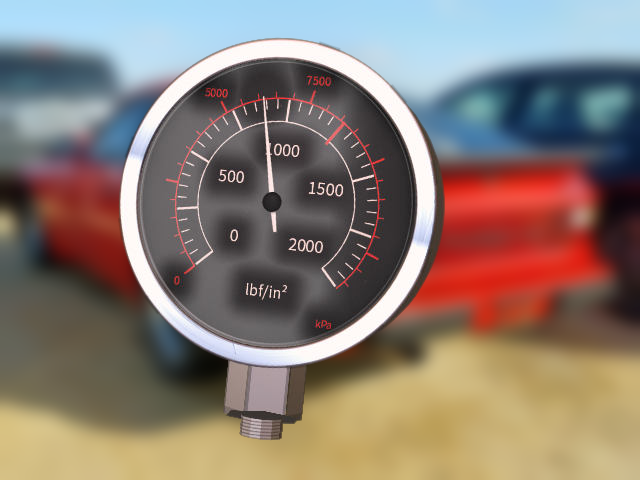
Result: 900 psi
